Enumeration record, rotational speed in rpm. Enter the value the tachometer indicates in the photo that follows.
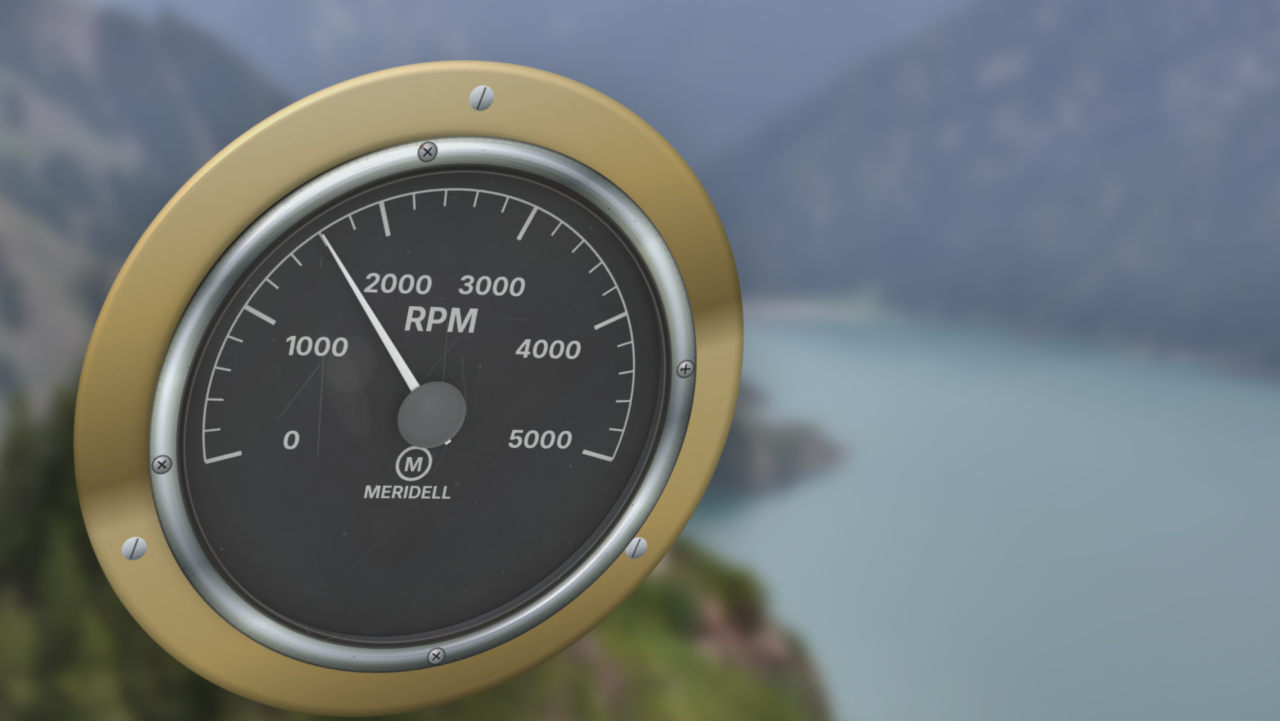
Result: 1600 rpm
